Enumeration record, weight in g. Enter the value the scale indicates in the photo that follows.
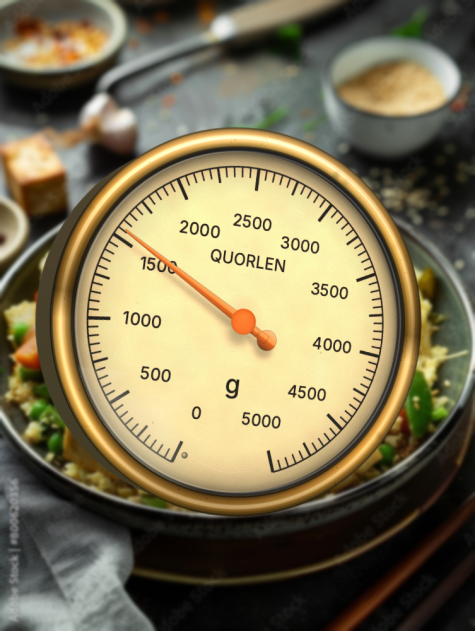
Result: 1550 g
